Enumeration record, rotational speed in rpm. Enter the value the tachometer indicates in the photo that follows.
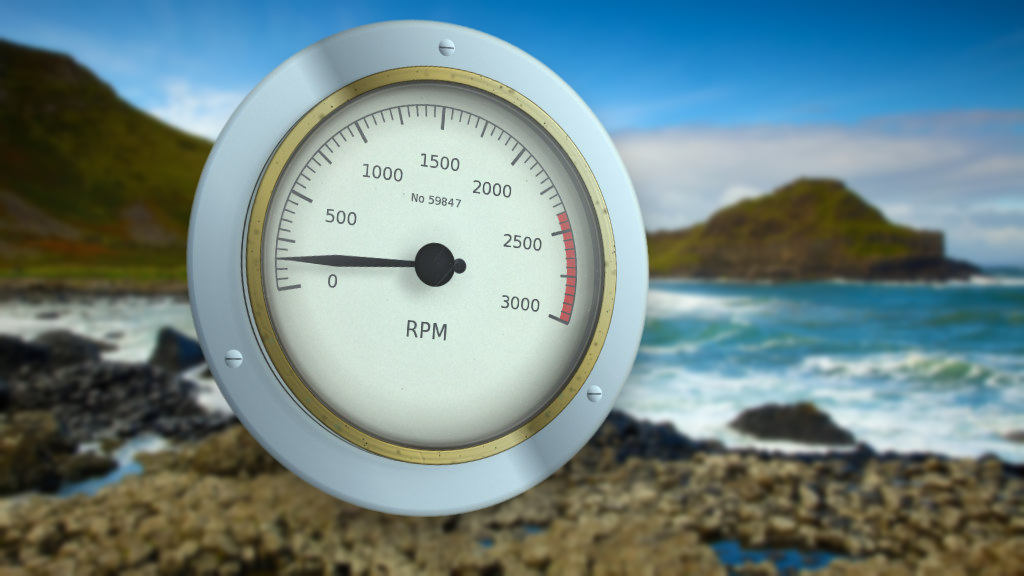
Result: 150 rpm
